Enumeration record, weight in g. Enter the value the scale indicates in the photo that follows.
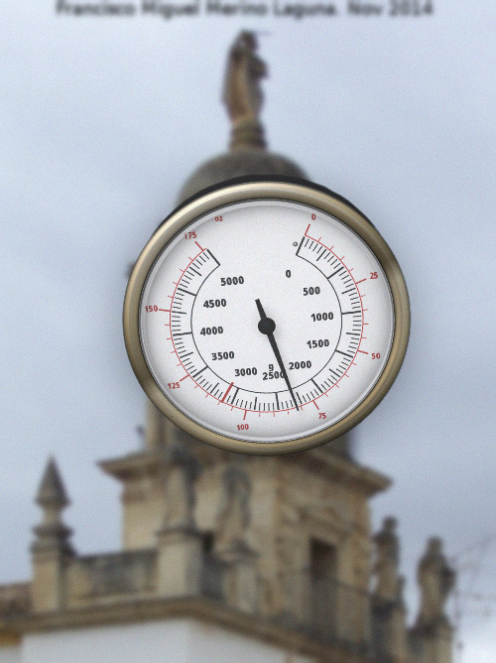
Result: 2300 g
